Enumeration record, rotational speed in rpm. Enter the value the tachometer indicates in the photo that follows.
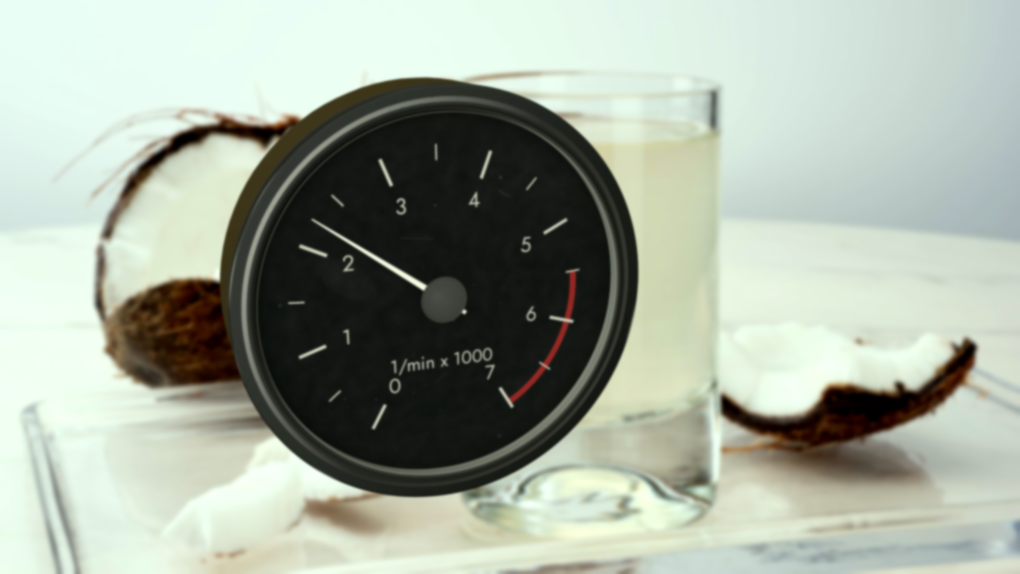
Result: 2250 rpm
